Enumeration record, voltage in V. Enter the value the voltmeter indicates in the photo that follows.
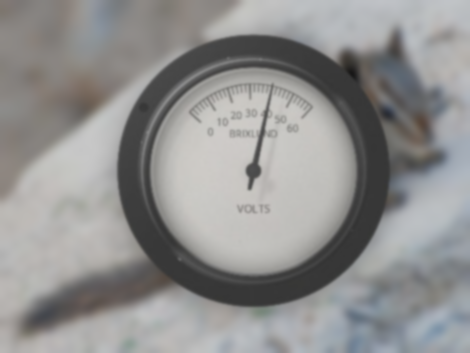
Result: 40 V
